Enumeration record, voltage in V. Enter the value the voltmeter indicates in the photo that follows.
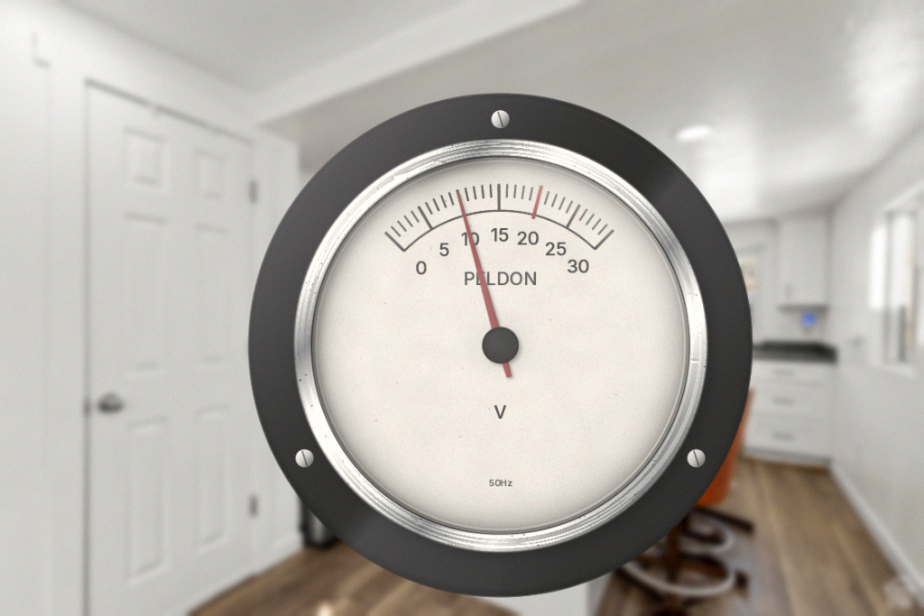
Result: 10 V
